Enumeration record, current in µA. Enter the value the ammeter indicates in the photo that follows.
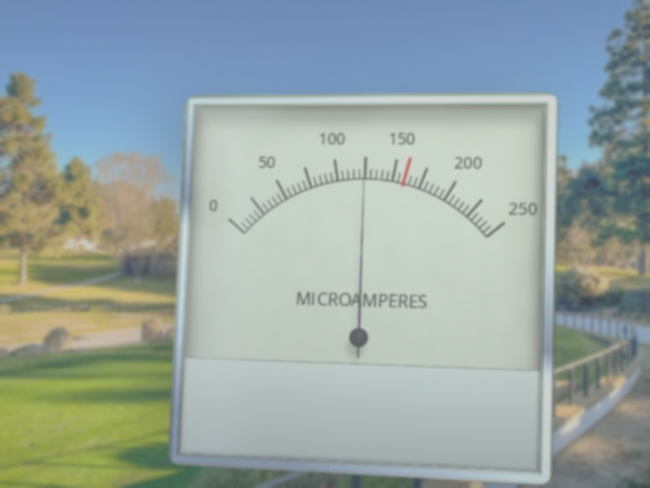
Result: 125 µA
